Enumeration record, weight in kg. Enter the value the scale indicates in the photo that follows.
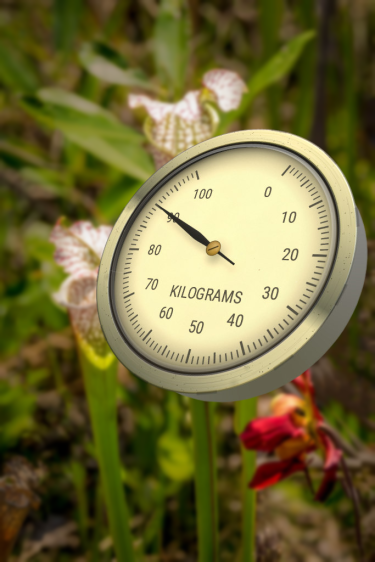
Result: 90 kg
